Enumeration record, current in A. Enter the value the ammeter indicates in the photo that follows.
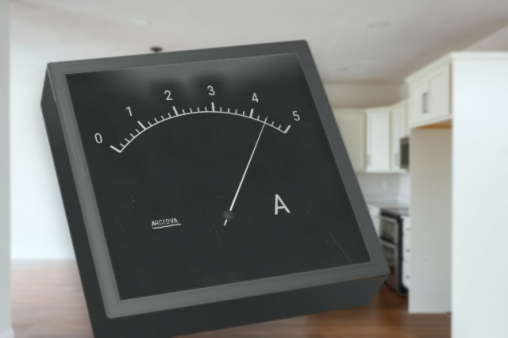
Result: 4.4 A
